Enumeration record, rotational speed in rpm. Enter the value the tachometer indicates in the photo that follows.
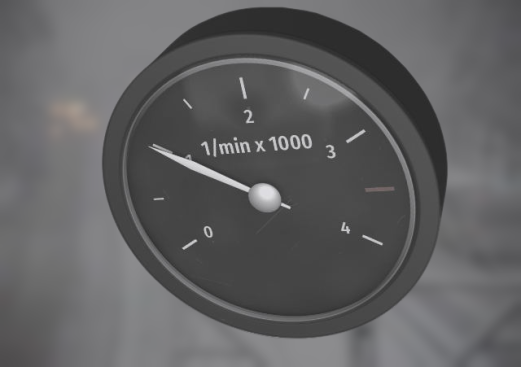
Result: 1000 rpm
